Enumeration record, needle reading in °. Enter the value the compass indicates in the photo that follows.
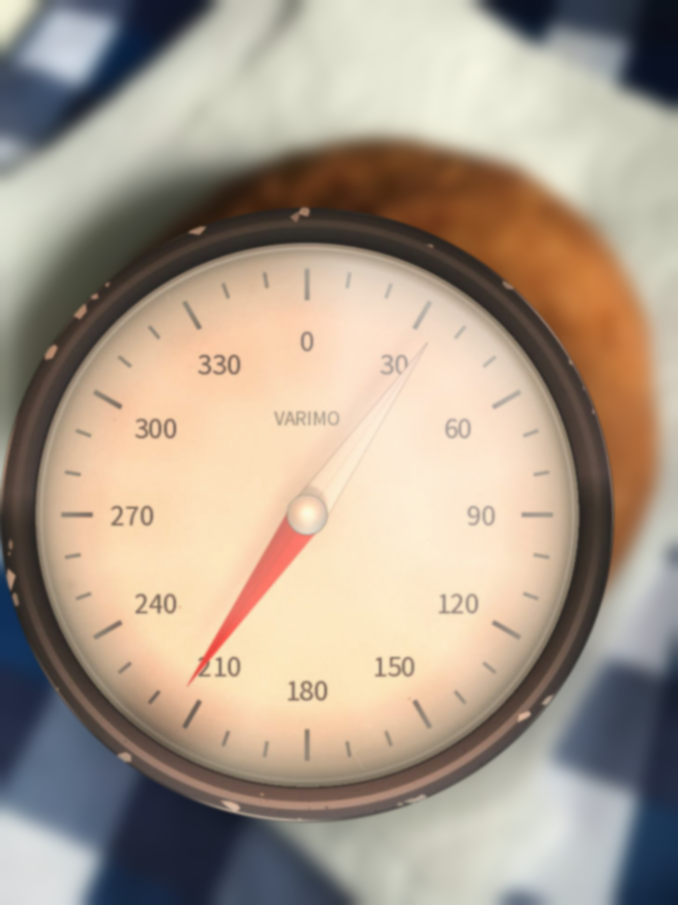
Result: 215 °
